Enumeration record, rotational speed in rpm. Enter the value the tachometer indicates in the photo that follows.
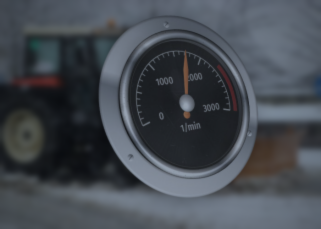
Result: 1700 rpm
